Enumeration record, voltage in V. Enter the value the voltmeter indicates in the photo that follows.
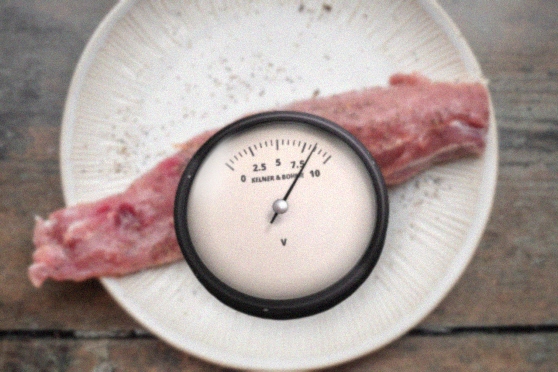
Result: 8.5 V
